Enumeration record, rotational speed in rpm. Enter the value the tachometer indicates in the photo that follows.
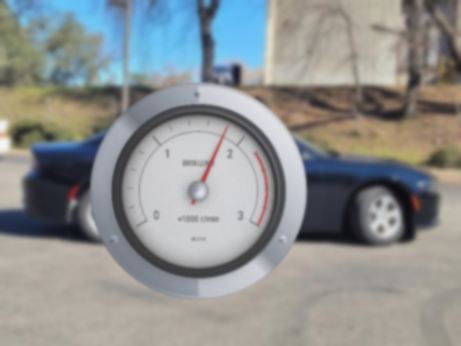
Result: 1800 rpm
